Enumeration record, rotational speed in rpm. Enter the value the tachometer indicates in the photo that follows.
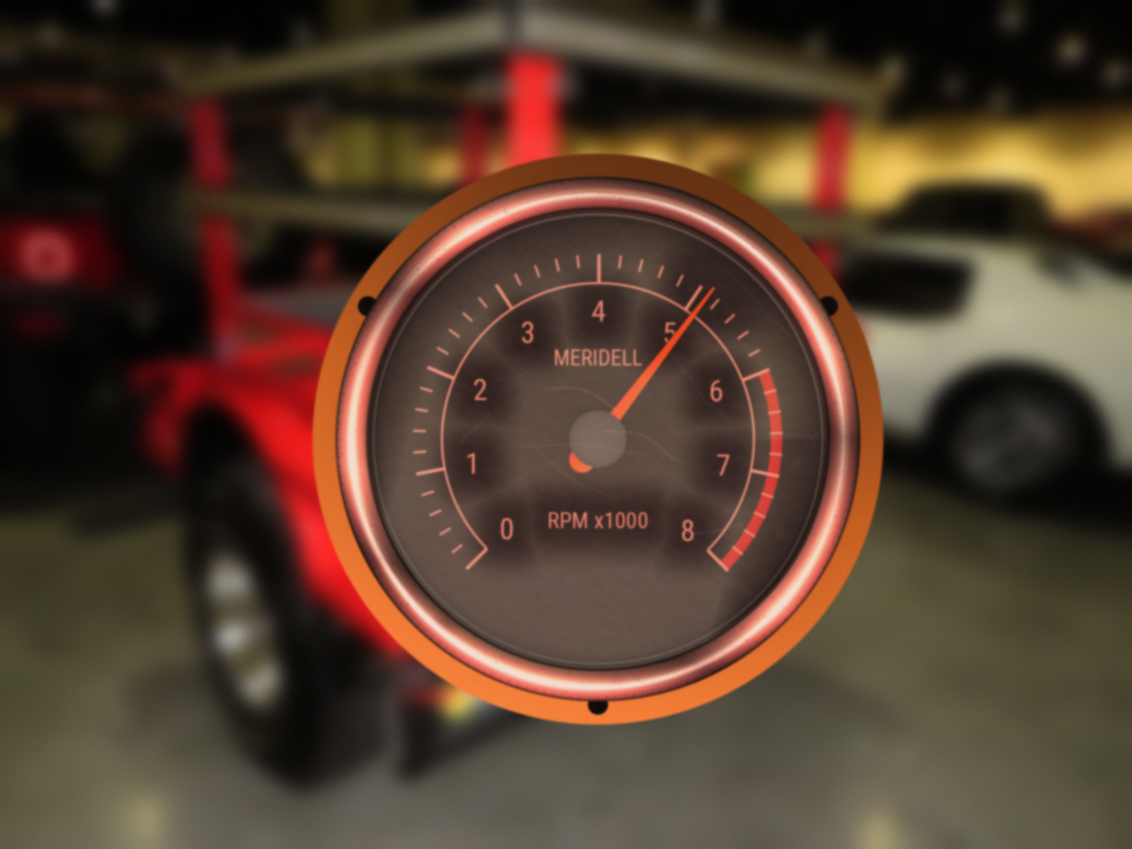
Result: 5100 rpm
